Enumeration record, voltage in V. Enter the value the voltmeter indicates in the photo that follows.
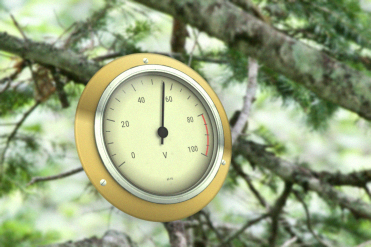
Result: 55 V
